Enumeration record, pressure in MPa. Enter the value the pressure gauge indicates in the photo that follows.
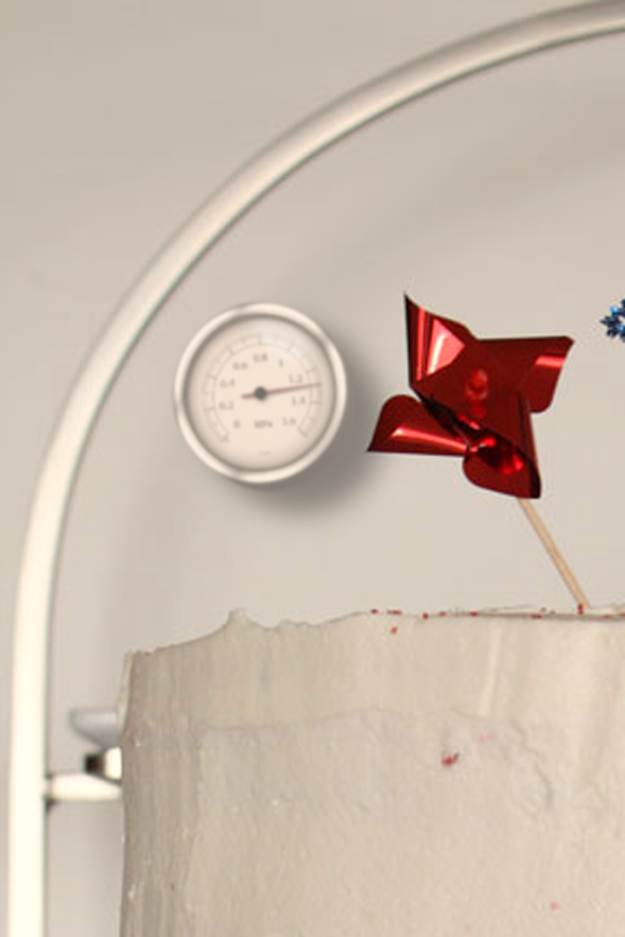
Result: 1.3 MPa
